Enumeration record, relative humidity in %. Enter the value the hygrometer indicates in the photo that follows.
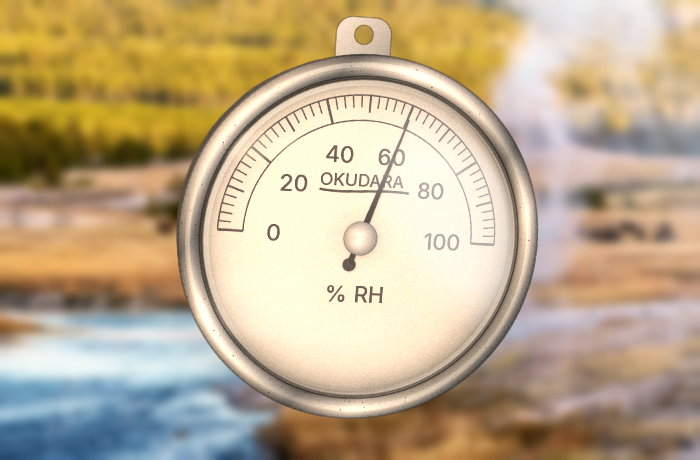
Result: 60 %
